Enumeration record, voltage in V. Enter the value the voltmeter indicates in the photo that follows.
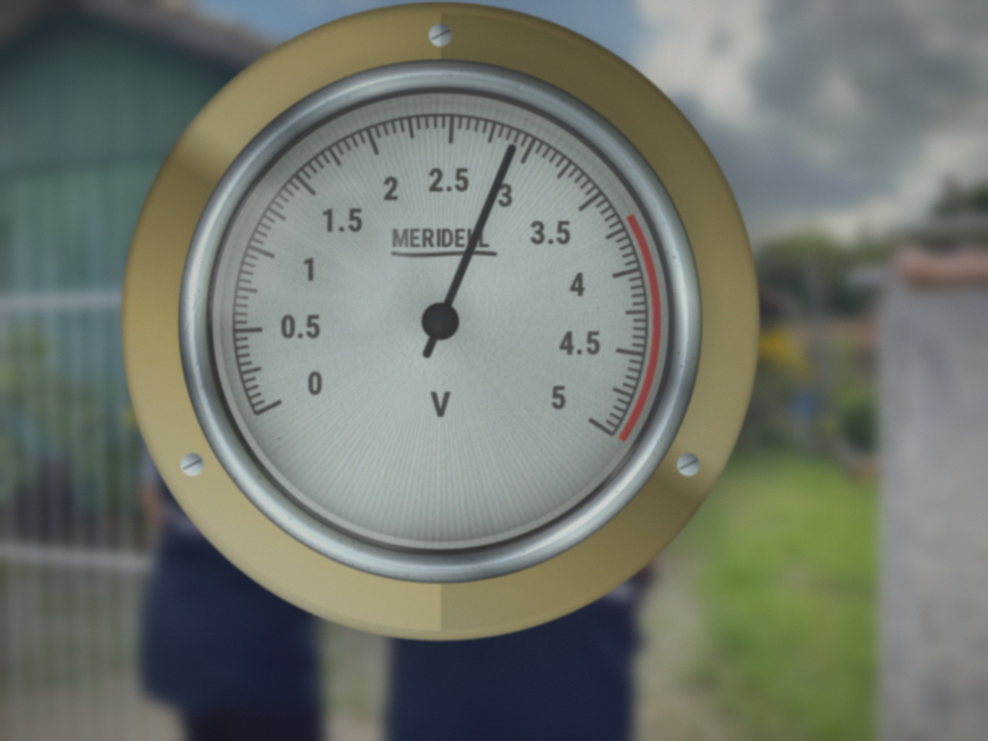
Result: 2.9 V
